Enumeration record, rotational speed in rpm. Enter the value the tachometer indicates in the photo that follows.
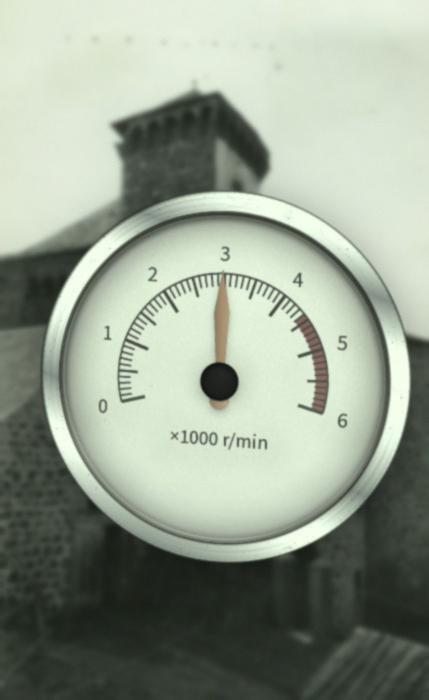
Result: 3000 rpm
